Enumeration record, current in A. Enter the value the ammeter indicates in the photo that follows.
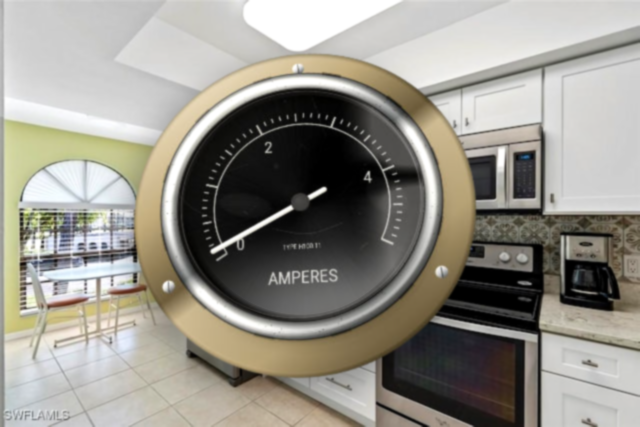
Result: 0.1 A
